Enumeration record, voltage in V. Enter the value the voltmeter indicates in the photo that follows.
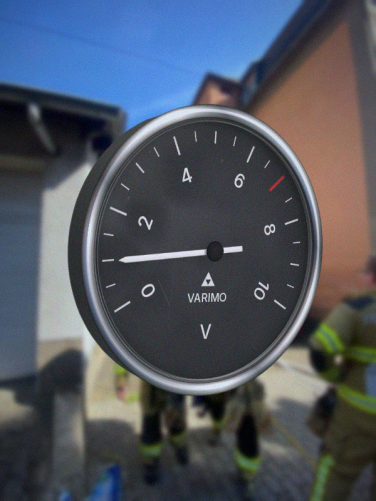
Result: 1 V
